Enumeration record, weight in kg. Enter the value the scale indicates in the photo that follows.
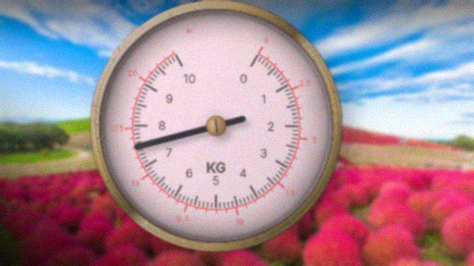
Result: 7.5 kg
